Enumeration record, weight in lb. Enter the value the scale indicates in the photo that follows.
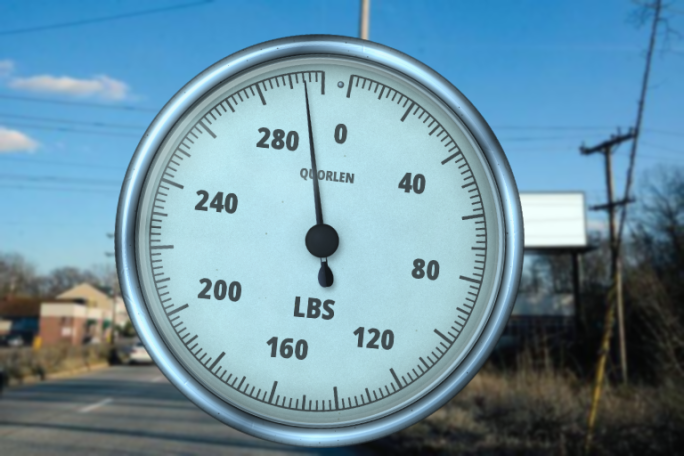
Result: 294 lb
